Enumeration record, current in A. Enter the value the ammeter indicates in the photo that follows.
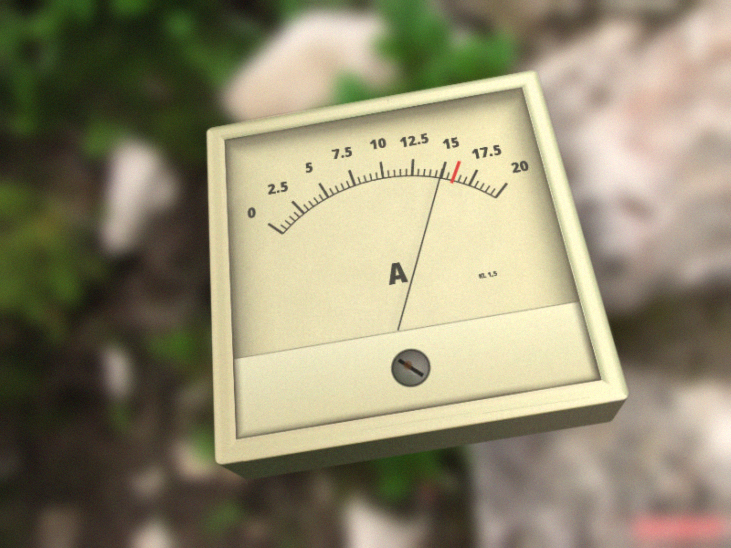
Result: 15 A
